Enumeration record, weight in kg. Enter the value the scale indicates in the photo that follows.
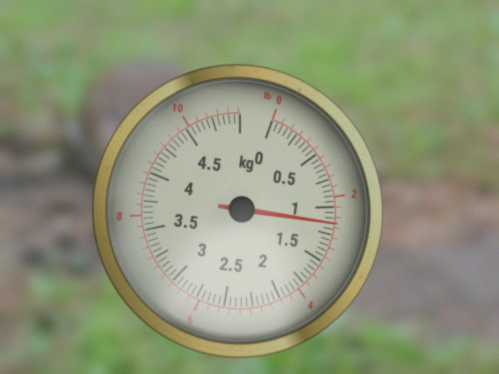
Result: 1.15 kg
